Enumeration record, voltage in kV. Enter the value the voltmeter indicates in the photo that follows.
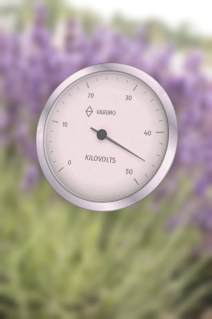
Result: 46 kV
